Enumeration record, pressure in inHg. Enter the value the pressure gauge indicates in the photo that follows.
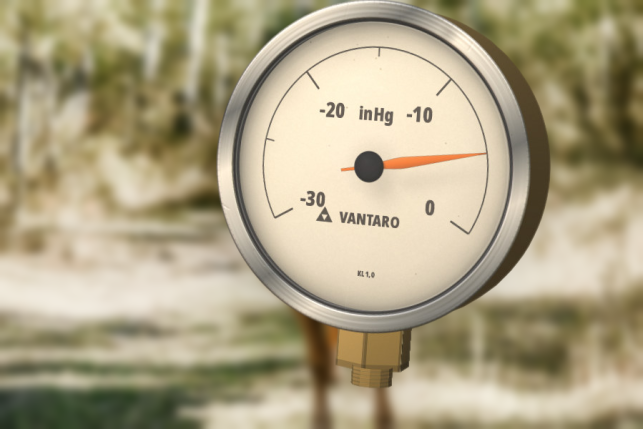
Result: -5 inHg
